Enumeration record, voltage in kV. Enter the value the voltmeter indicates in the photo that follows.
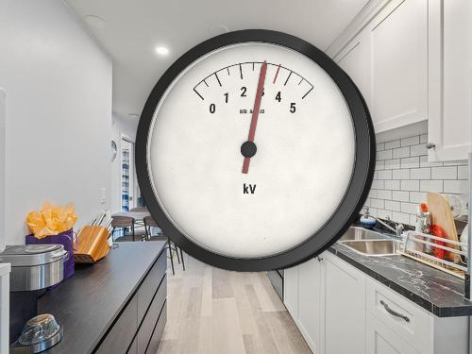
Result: 3 kV
